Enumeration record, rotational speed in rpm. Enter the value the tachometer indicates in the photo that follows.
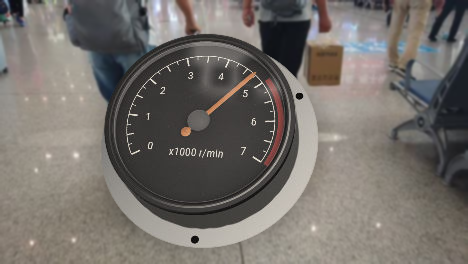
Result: 4750 rpm
